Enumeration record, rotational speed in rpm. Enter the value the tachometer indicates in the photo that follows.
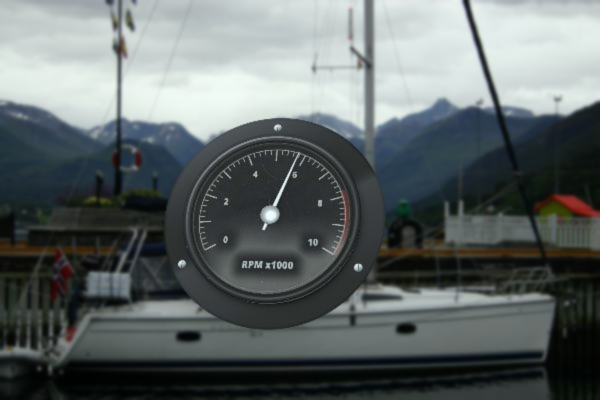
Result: 5800 rpm
